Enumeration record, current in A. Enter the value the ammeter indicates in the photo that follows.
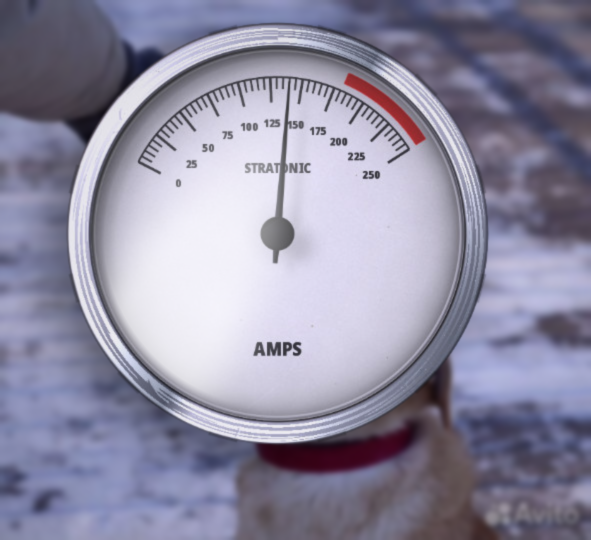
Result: 140 A
